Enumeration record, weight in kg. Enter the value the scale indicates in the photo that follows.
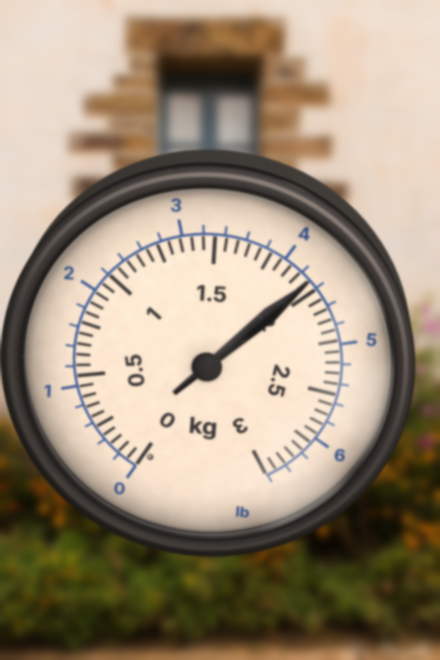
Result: 1.95 kg
